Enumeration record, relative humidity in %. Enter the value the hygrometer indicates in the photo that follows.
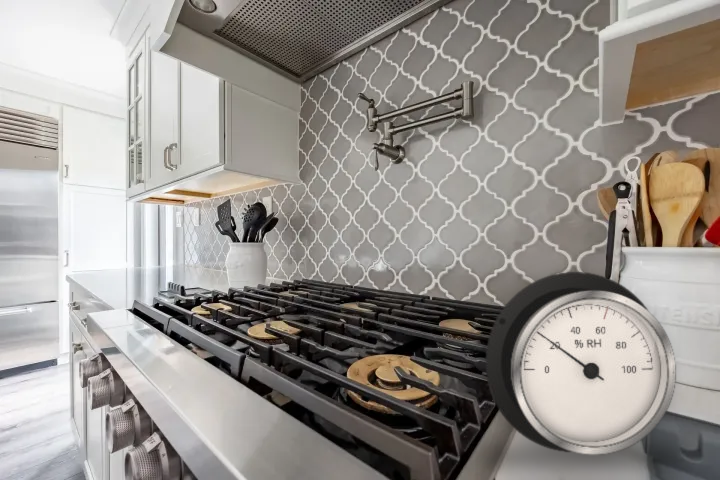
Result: 20 %
